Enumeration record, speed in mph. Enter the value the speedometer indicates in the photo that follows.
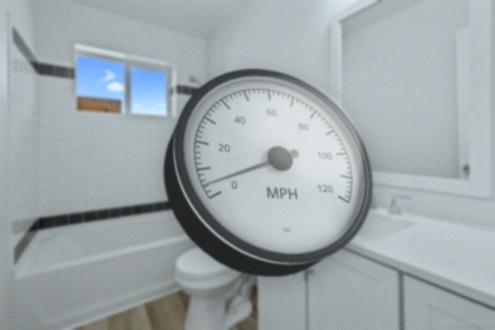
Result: 4 mph
